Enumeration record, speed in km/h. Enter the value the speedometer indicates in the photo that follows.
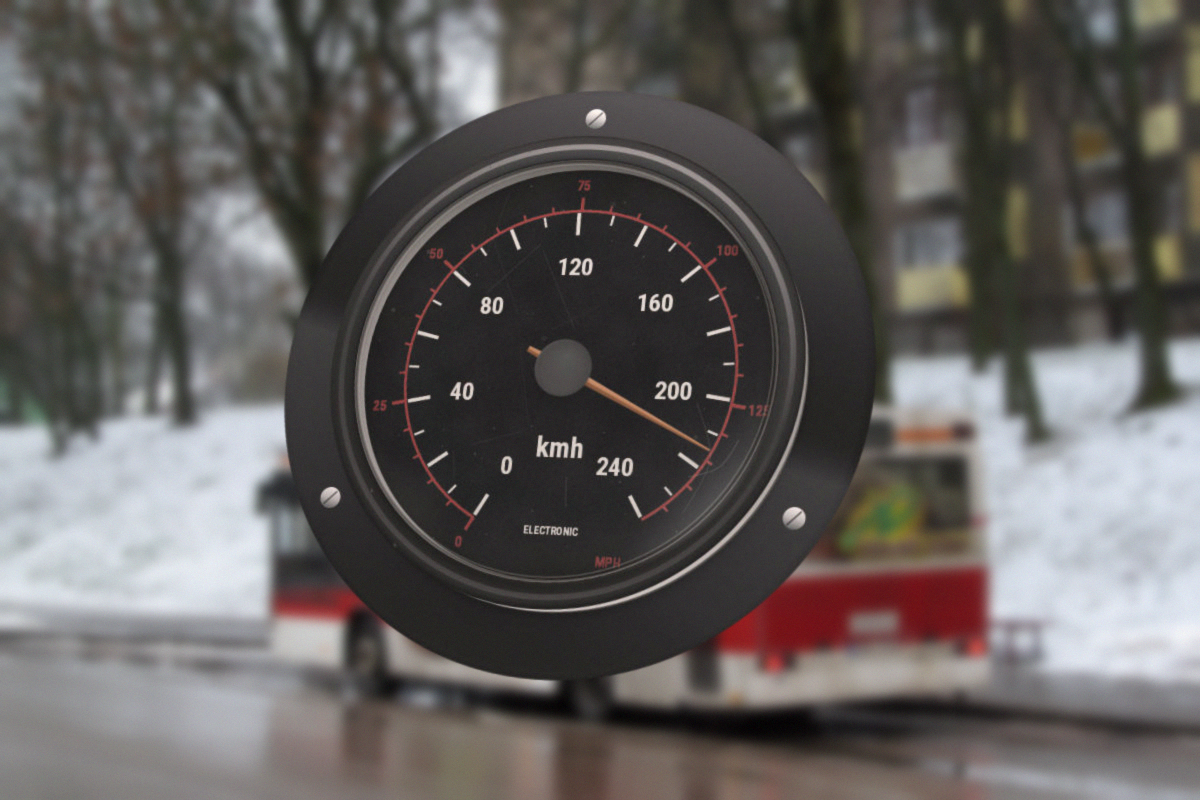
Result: 215 km/h
